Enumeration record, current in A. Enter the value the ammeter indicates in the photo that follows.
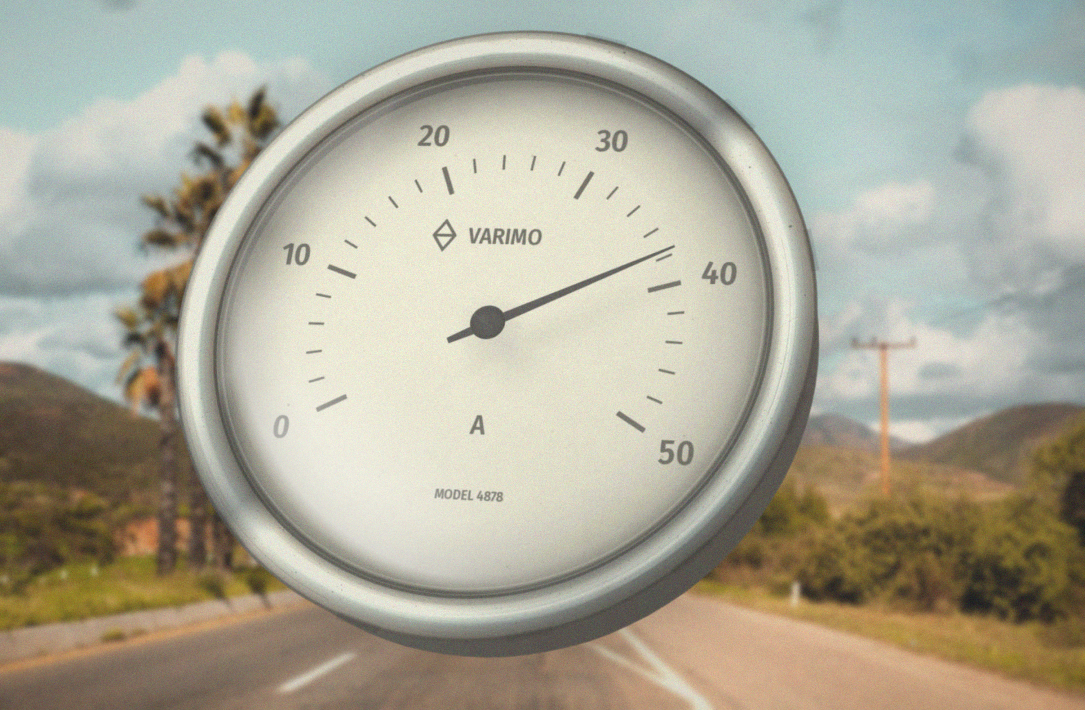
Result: 38 A
